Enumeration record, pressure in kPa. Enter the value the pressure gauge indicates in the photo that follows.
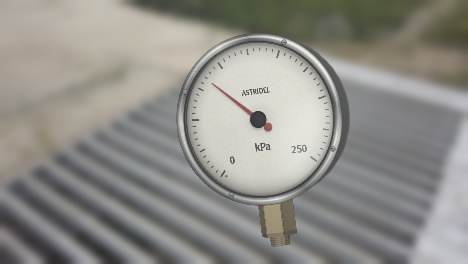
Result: 85 kPa
